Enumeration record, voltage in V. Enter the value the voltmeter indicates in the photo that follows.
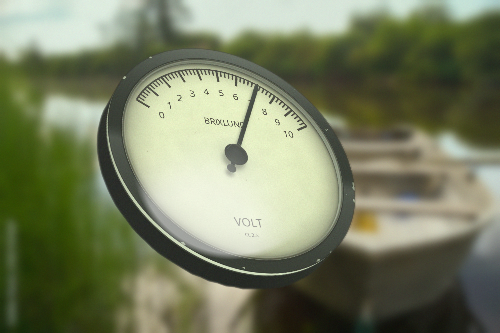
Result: 7 V
